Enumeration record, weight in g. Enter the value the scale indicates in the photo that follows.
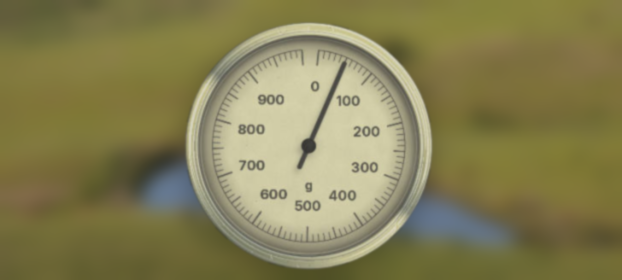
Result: 50 g
